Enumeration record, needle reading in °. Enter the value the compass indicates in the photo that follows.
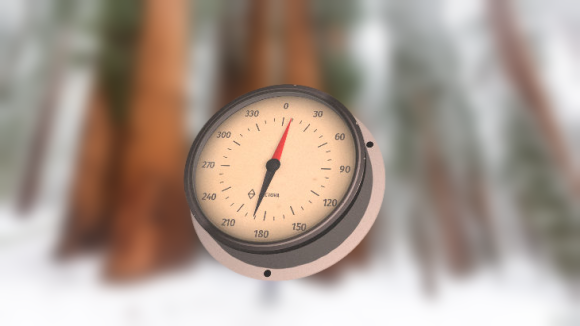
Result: 10 °
